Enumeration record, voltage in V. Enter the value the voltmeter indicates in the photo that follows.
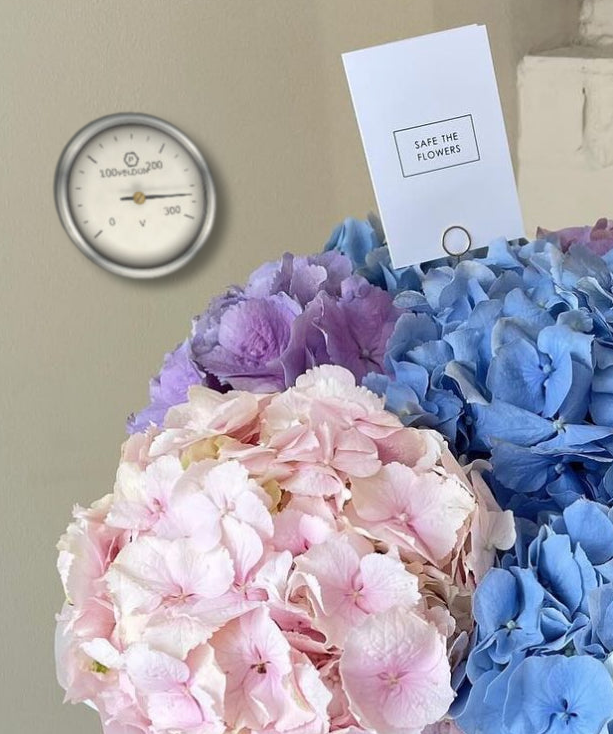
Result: 270 V
